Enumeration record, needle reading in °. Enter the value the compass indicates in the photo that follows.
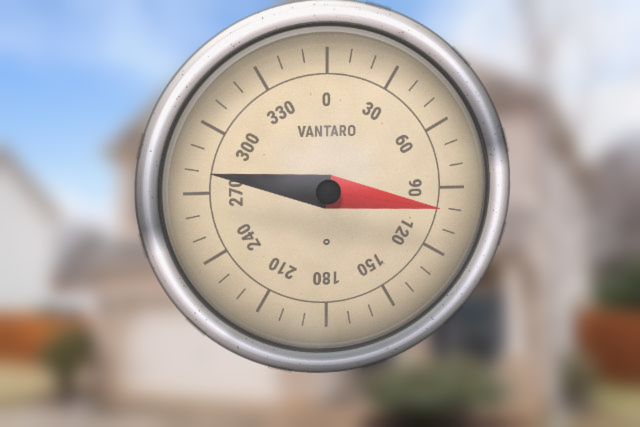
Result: 100 °
